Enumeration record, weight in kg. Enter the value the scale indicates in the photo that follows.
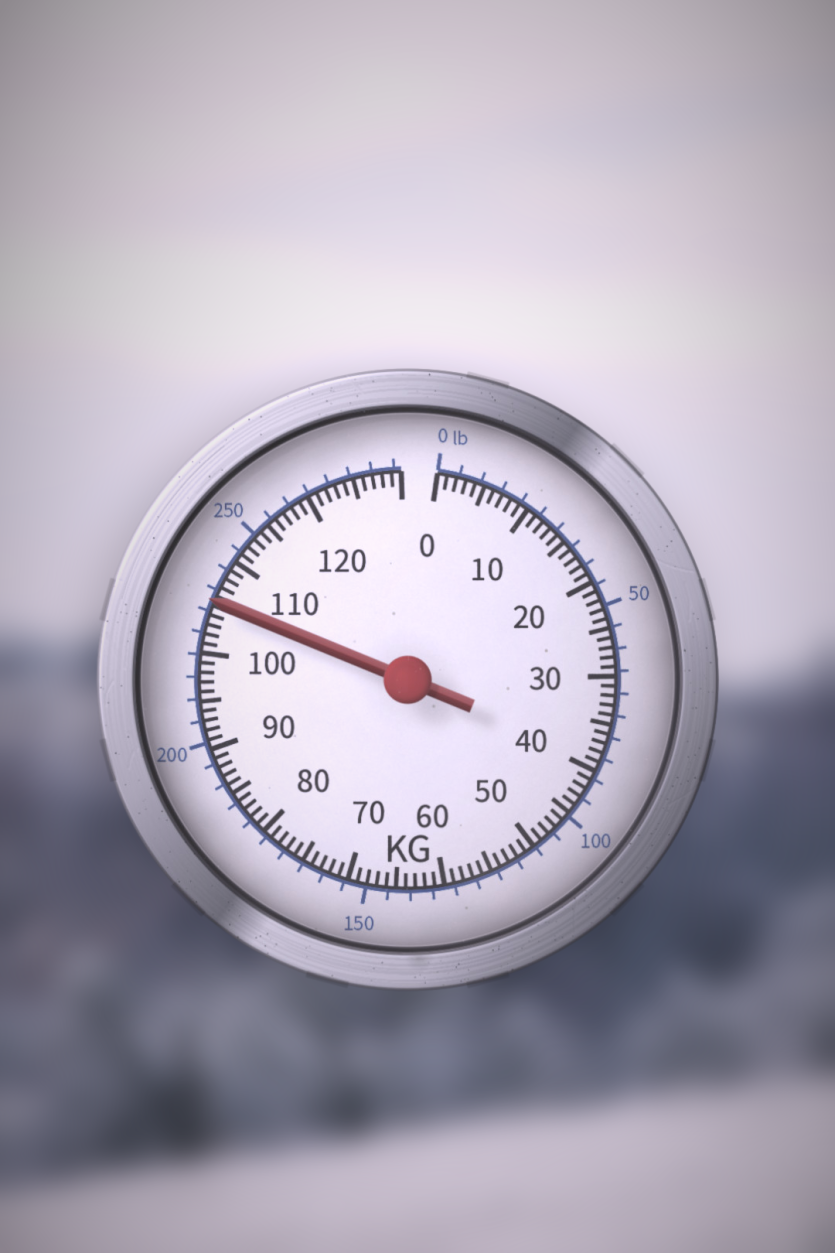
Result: 105.5 kg
